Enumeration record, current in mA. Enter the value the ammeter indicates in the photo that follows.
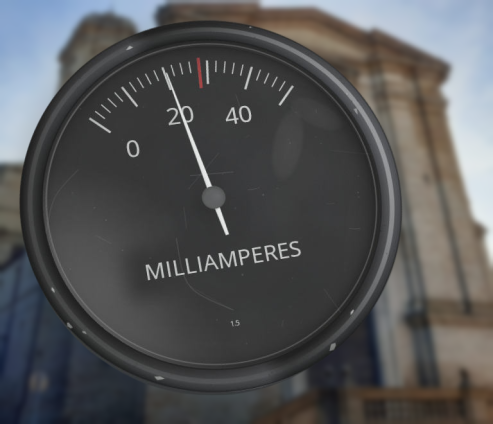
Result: 20 mA
